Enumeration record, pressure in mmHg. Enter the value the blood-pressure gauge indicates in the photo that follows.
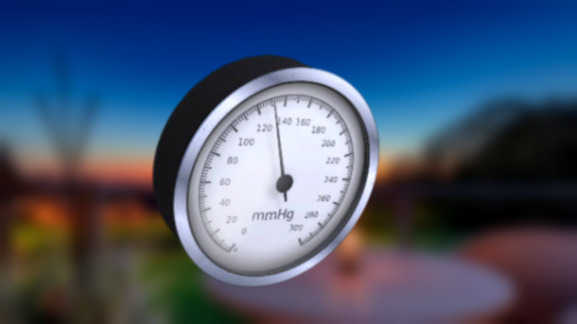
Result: 130 mmHg
